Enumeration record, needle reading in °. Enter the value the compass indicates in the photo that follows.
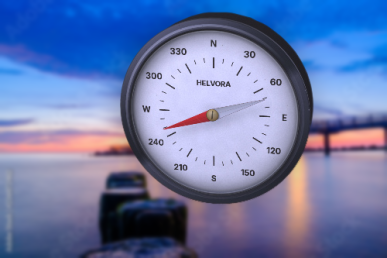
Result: 250 °
